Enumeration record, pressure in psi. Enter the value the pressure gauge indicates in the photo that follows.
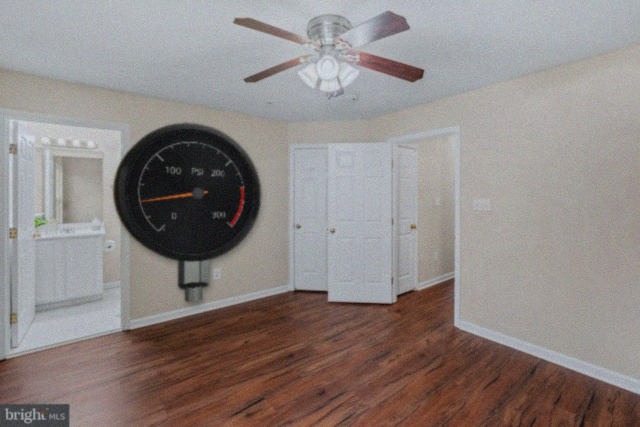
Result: 40 psi
